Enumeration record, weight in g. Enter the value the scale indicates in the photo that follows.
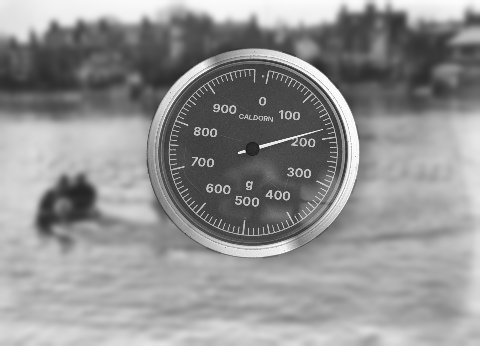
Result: 180 g
